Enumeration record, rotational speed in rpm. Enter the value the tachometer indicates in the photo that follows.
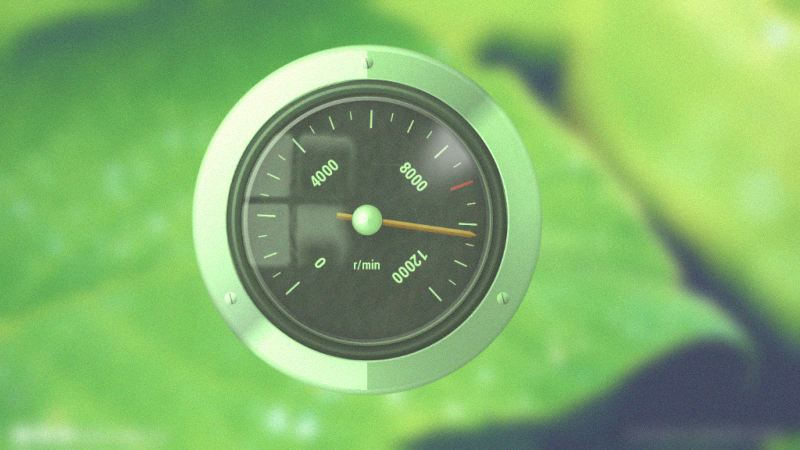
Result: 10250 rpm
